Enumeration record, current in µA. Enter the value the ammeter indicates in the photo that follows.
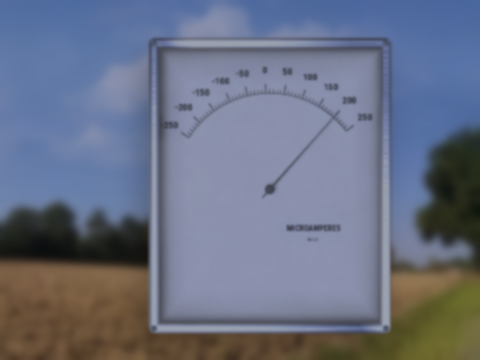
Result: 200 µA
